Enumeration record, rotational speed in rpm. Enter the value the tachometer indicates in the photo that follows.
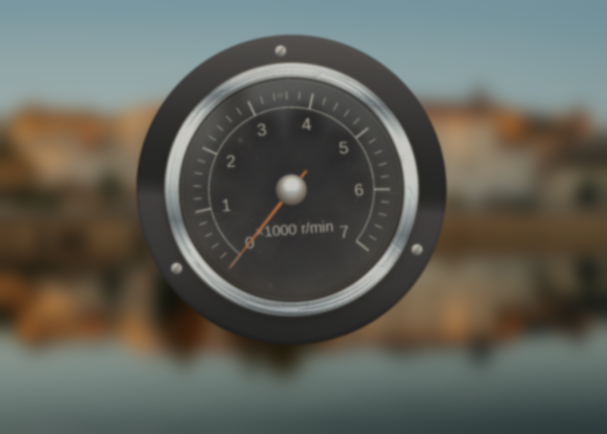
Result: 0 rpm
